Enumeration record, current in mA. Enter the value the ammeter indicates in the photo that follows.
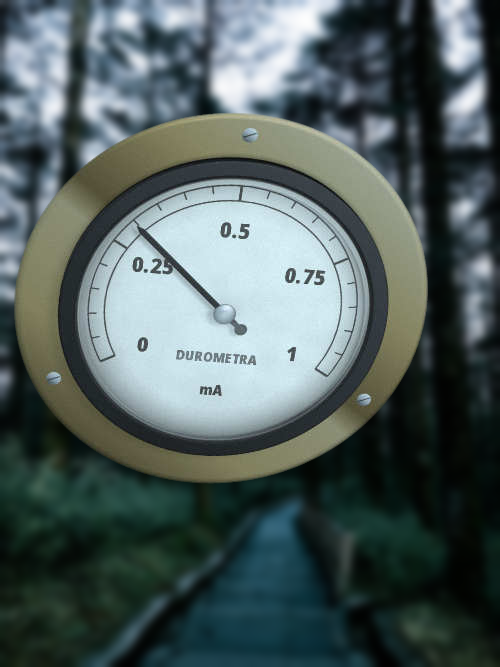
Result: 0.3 mA
